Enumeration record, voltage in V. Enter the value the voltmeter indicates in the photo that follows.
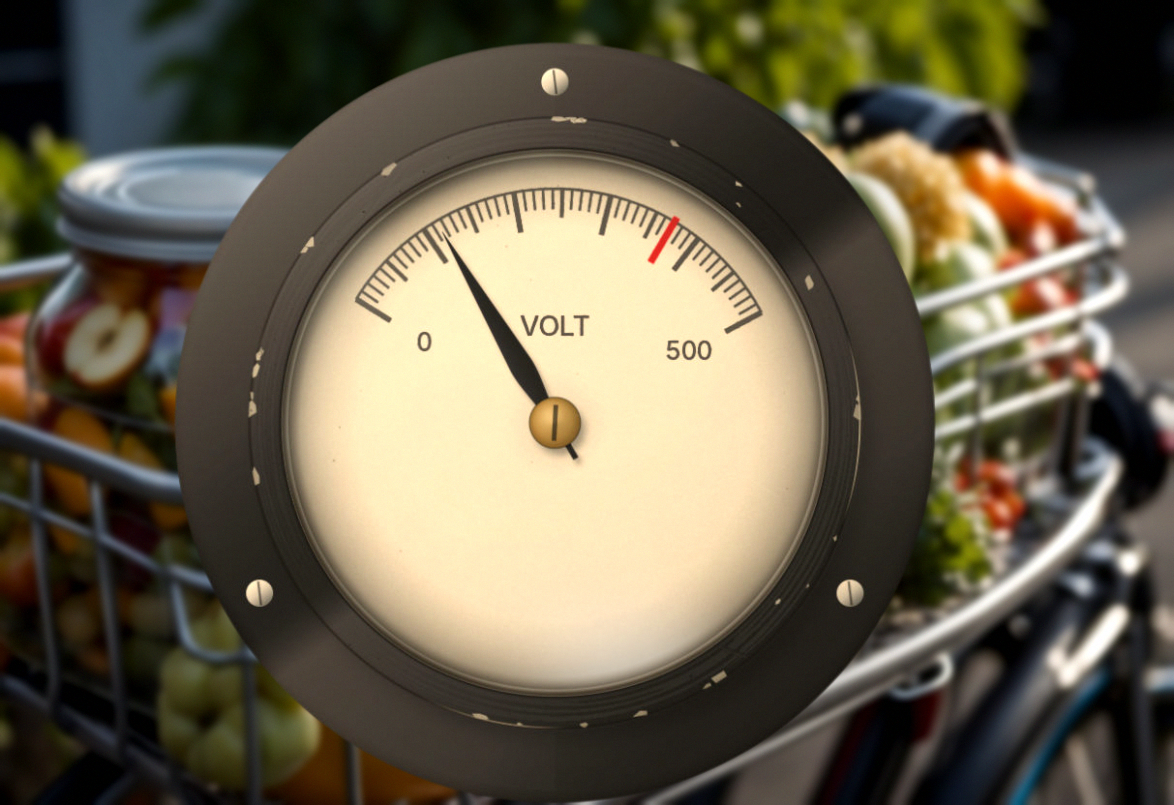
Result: 115 V
